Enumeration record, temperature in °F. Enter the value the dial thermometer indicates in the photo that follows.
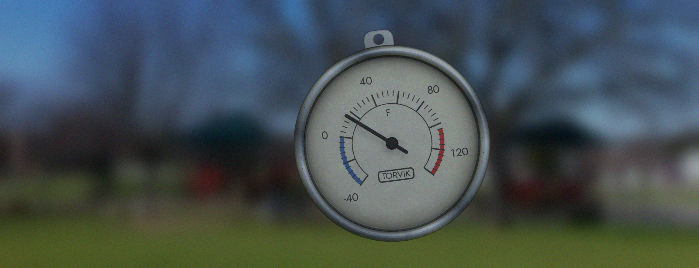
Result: 16 °F
